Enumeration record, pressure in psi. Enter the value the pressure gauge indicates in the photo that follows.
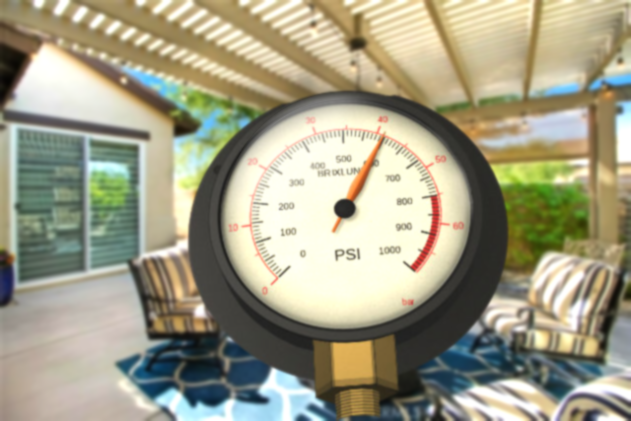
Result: 600 psi
